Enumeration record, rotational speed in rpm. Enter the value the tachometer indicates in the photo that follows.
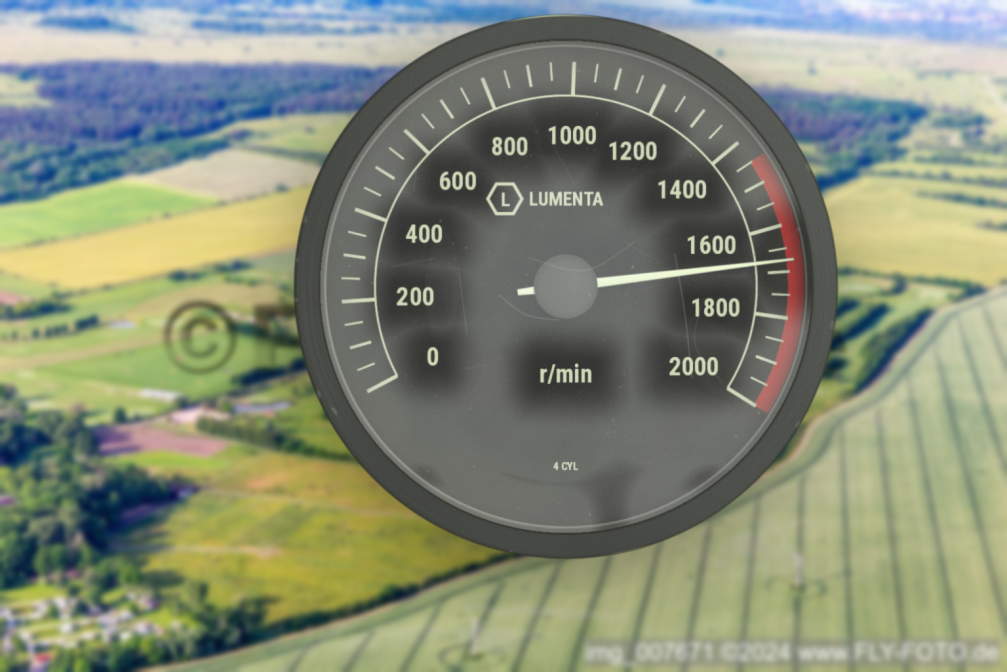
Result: 1675 rpm
